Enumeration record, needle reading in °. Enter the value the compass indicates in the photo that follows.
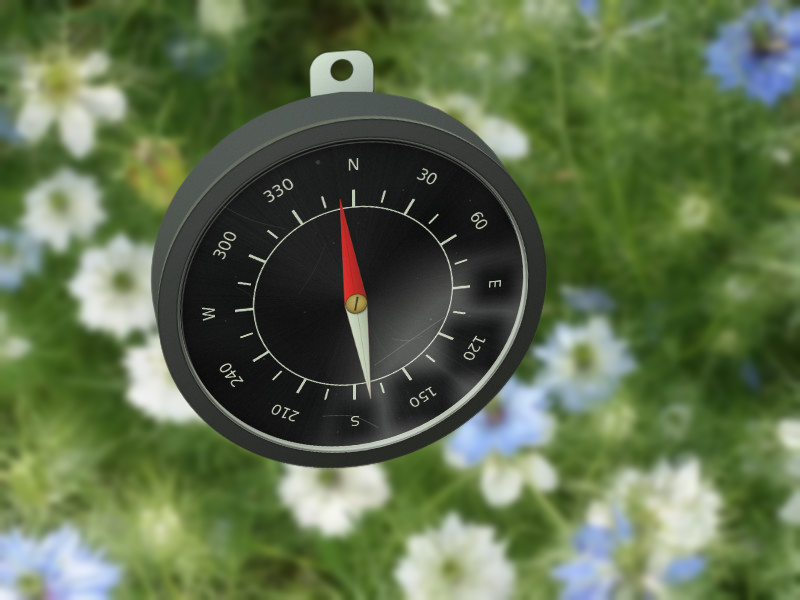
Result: 352.5 °
